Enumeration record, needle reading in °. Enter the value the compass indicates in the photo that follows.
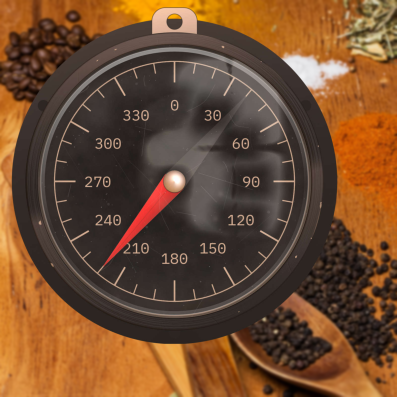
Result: 220 °
